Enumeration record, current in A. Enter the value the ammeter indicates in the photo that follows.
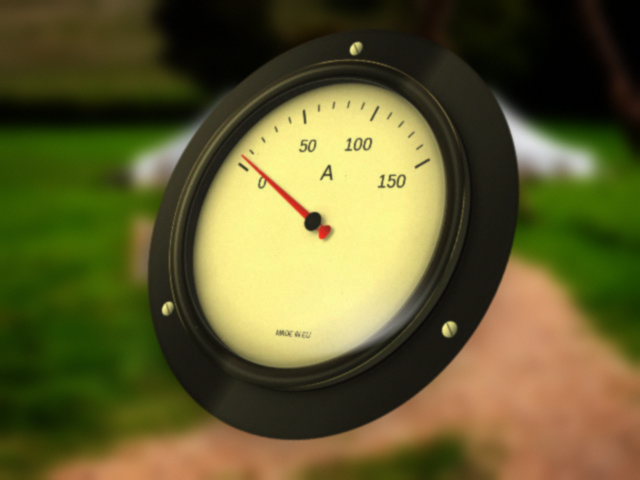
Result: 5 A
